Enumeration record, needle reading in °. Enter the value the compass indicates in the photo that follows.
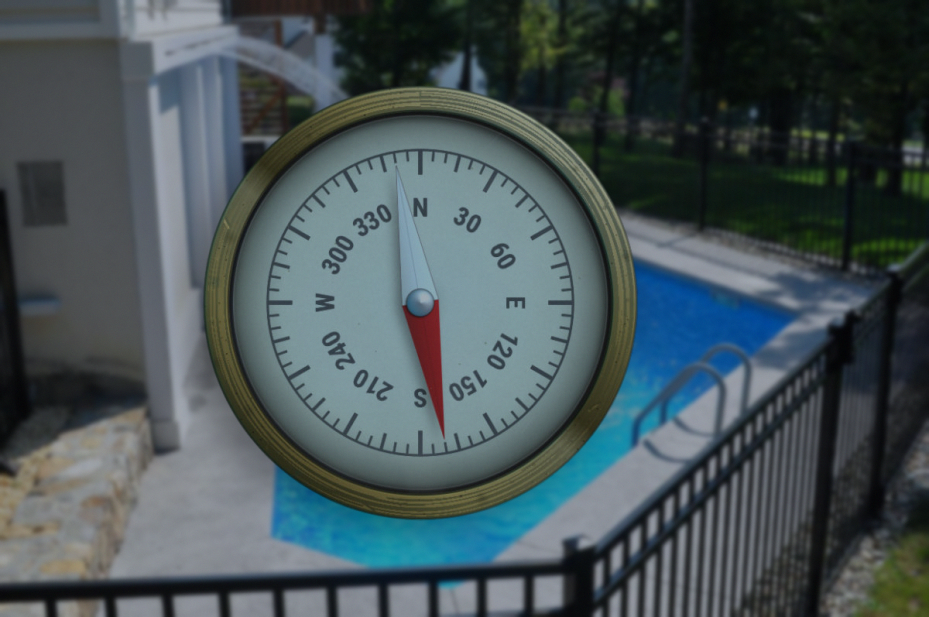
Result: 170 °
